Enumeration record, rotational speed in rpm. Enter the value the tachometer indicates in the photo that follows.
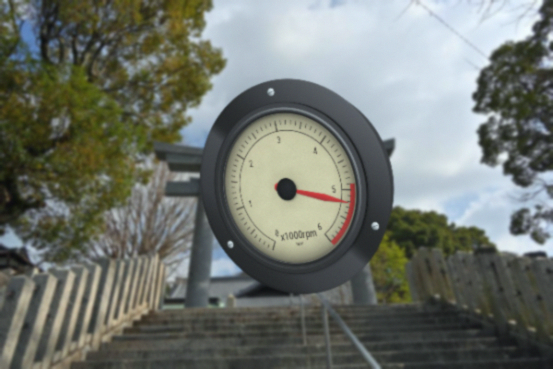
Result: 5200 rpm
